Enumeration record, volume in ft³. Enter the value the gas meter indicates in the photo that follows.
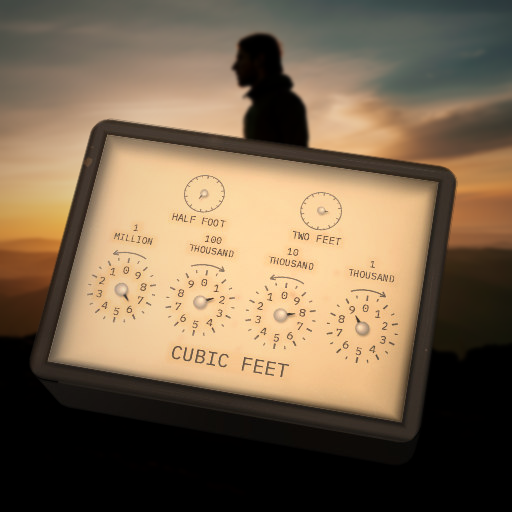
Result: 617900 ft³
